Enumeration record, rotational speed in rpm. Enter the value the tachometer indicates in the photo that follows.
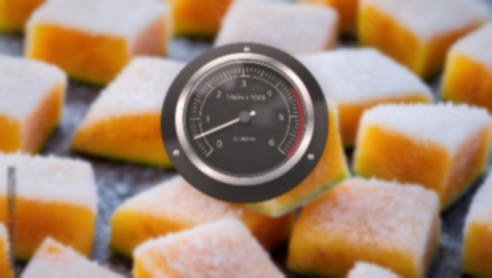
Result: 500 rpm
